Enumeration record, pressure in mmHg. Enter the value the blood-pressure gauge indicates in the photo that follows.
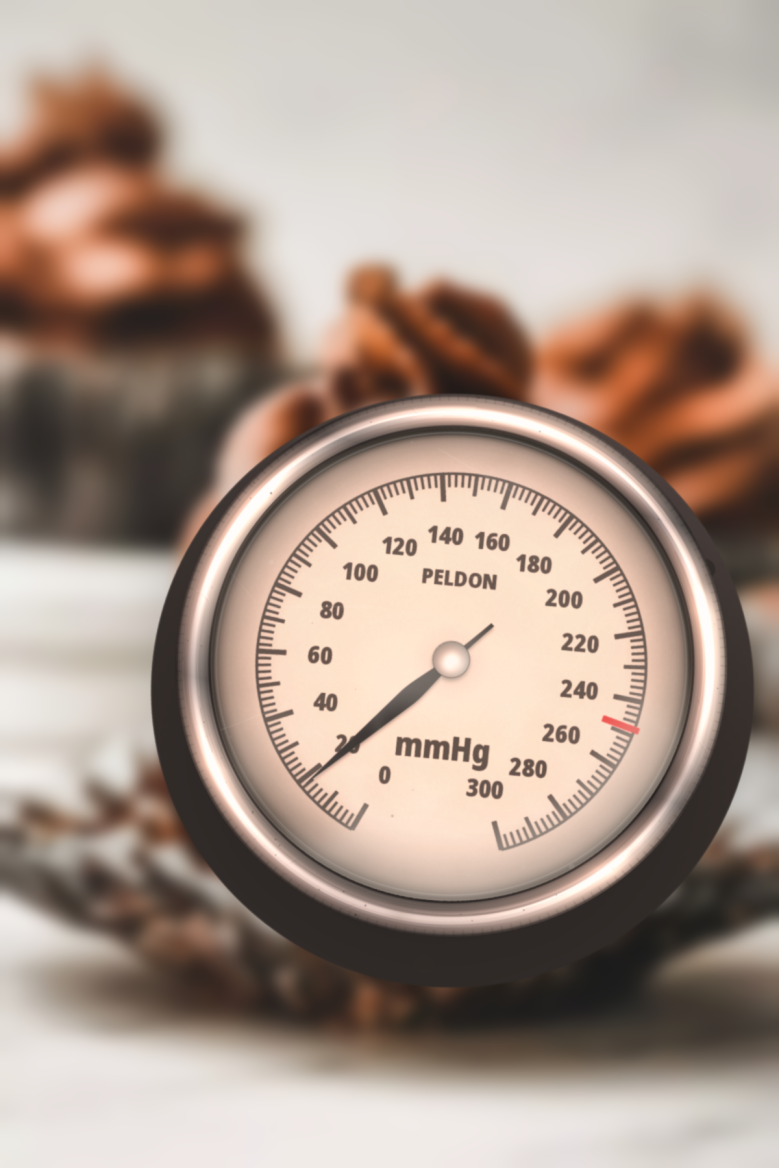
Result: 18 mmHg
